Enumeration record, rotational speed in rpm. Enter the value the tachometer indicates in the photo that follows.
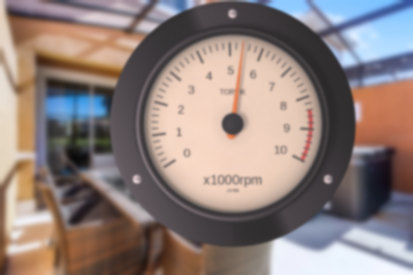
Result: 5400 rpm
